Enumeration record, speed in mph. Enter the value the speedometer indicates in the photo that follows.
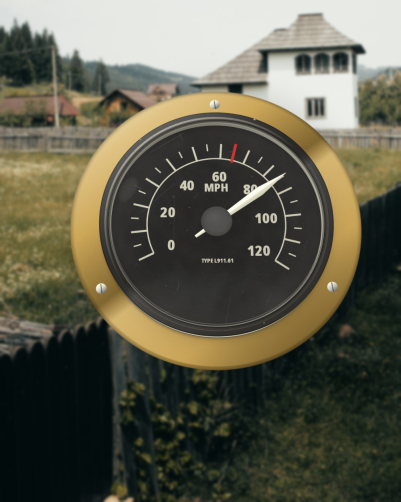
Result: 85 mph
